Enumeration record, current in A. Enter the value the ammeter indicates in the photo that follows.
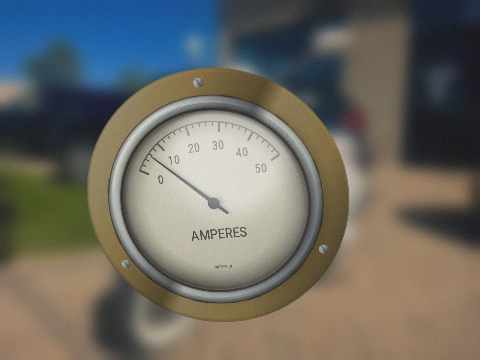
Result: 6 A
